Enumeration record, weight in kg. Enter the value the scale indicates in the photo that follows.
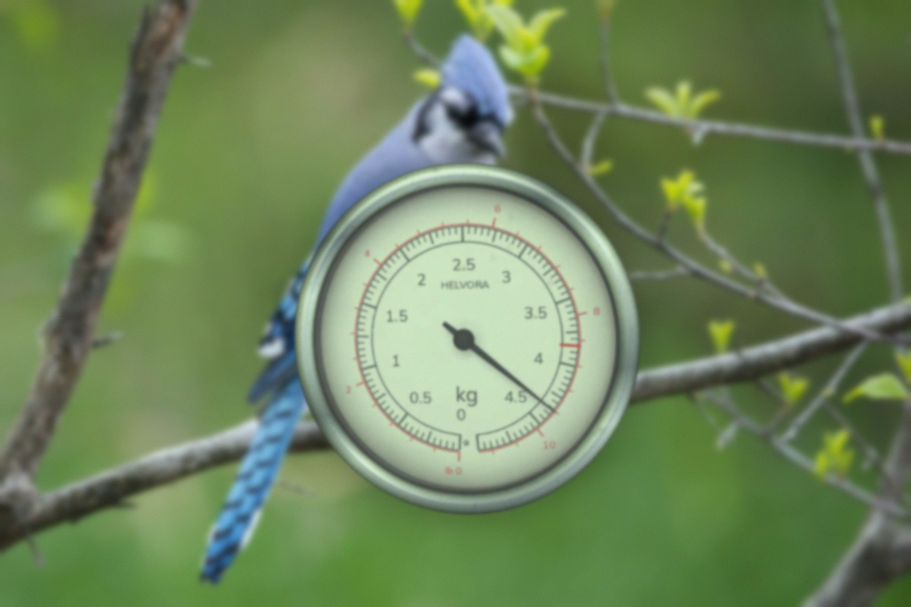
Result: 4.35 kg
